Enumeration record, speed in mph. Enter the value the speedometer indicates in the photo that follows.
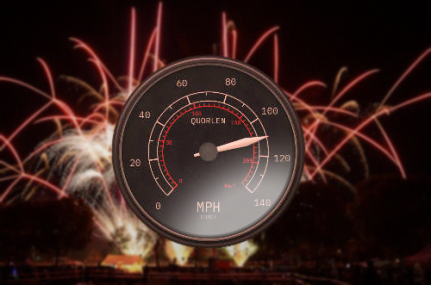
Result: 110 mph
